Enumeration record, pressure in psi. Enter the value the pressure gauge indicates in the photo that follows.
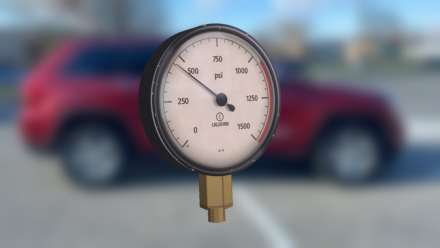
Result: 450 psi
